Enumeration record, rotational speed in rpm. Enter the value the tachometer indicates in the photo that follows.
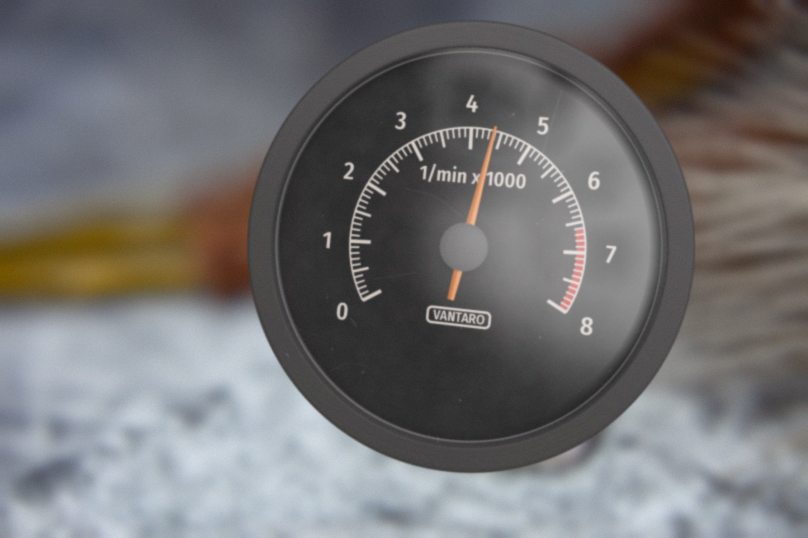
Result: 4400 rpm
